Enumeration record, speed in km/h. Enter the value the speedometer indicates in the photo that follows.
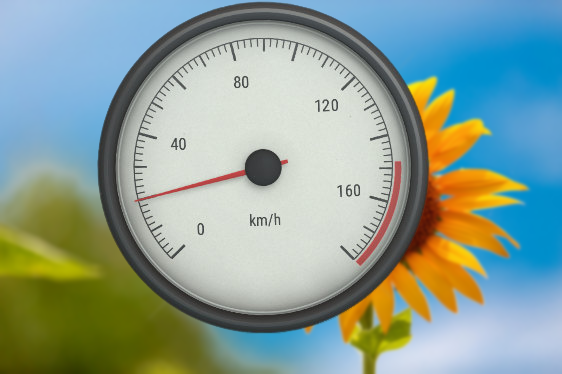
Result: 20 km/h
